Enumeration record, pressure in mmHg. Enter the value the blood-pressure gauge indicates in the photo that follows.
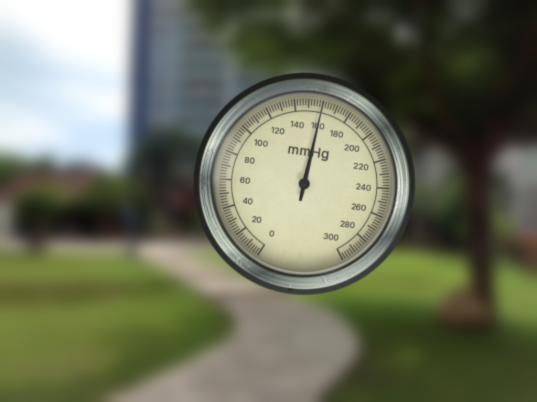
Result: 160 mmHg
